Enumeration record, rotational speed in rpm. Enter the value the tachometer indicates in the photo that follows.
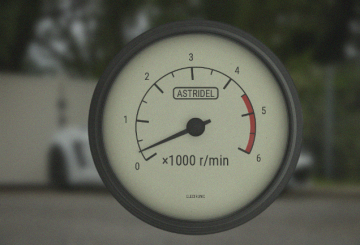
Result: 250 rpm
